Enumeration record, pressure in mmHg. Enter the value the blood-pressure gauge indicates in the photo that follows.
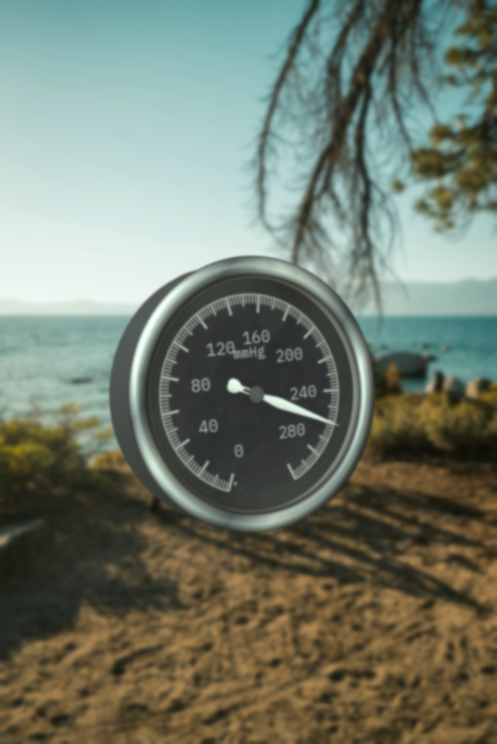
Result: 260 mmHg
